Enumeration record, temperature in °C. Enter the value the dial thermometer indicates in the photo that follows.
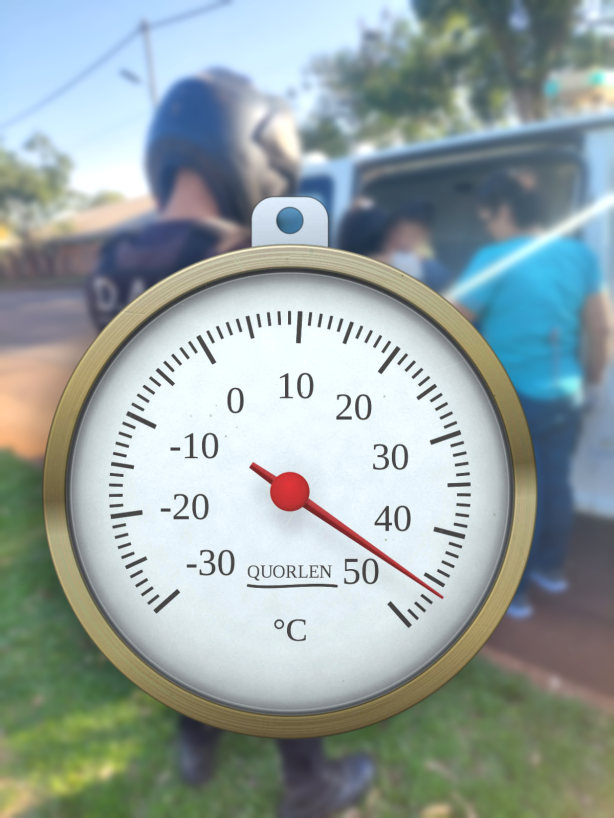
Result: 46 °C
